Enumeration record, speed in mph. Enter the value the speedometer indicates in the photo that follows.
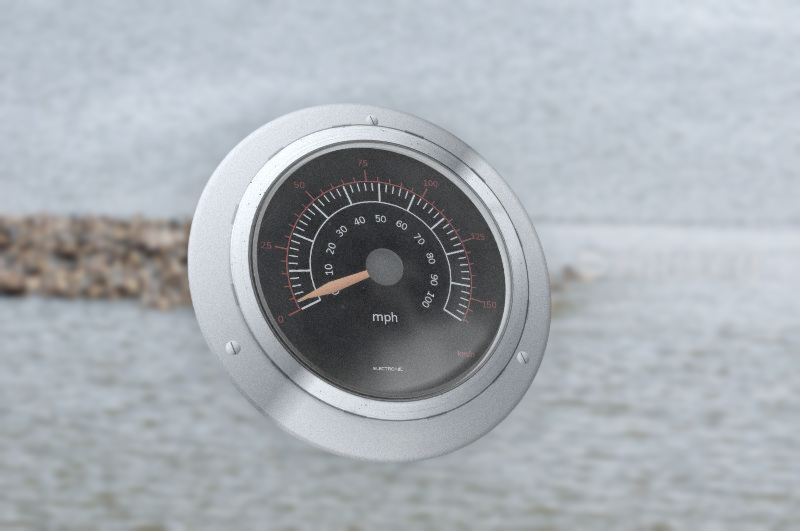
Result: 2 mph
